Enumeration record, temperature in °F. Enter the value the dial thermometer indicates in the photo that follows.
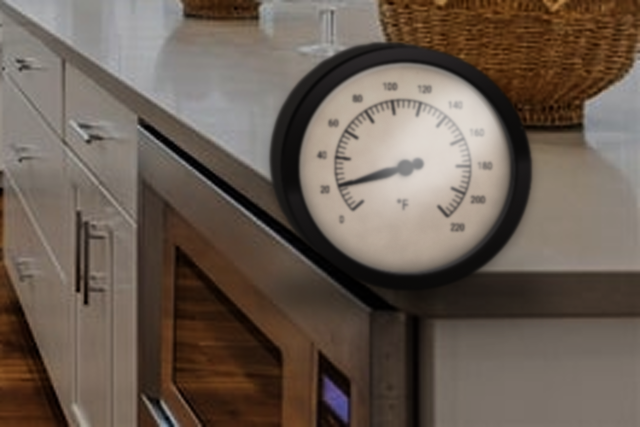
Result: 20 °F
